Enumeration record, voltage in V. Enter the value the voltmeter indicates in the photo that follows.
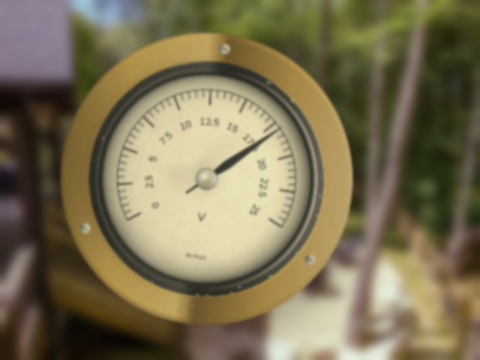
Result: 18 V
